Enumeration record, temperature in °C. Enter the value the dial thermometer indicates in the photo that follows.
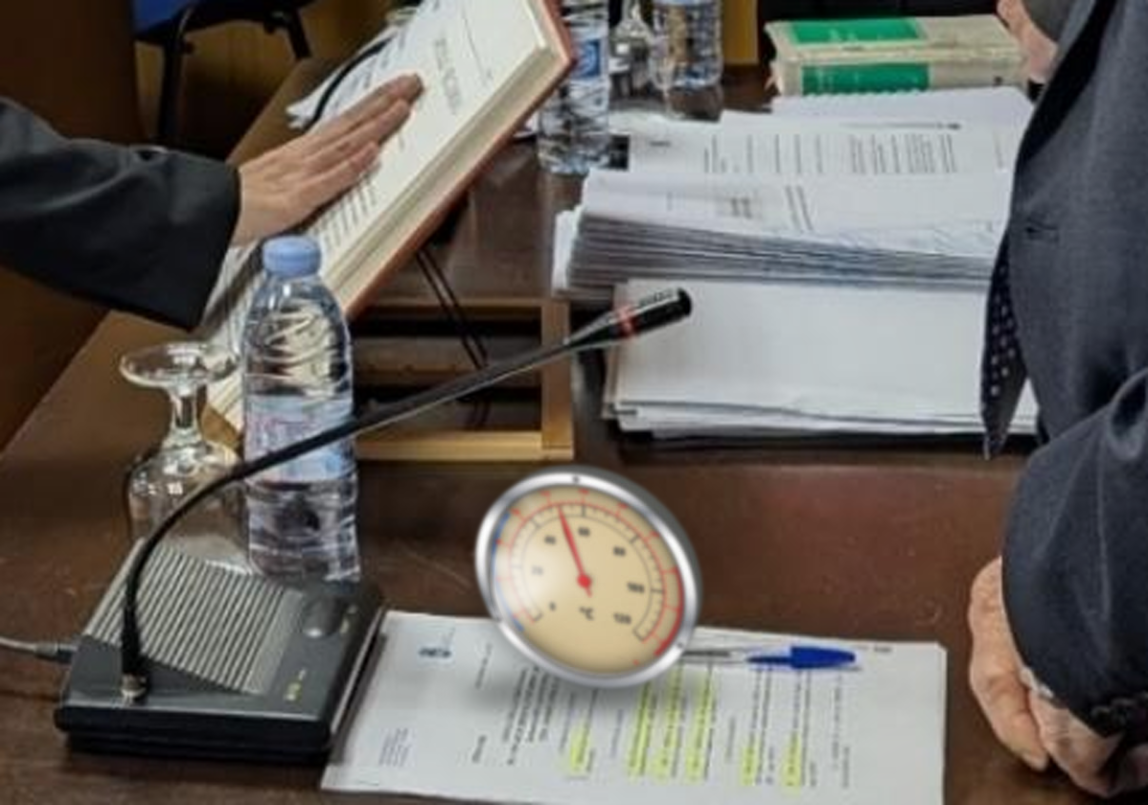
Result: 52 °C
